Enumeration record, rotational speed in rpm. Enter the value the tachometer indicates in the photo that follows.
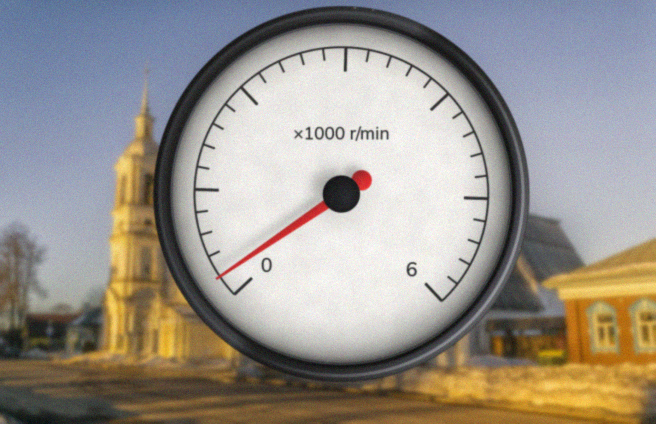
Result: 200 rpm
